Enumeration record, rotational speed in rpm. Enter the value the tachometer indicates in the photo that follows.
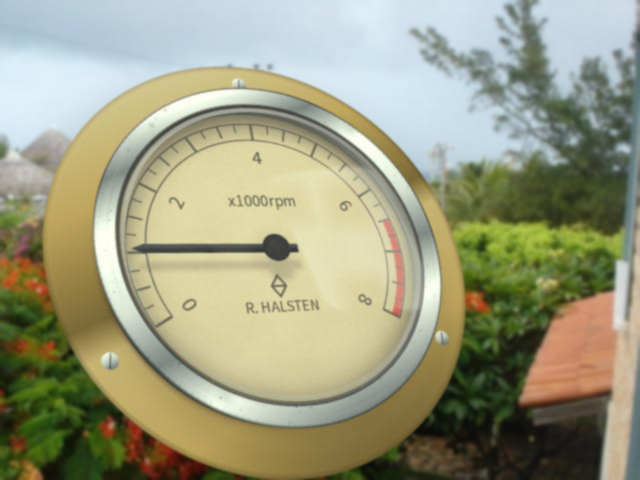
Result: 1000 rpm
